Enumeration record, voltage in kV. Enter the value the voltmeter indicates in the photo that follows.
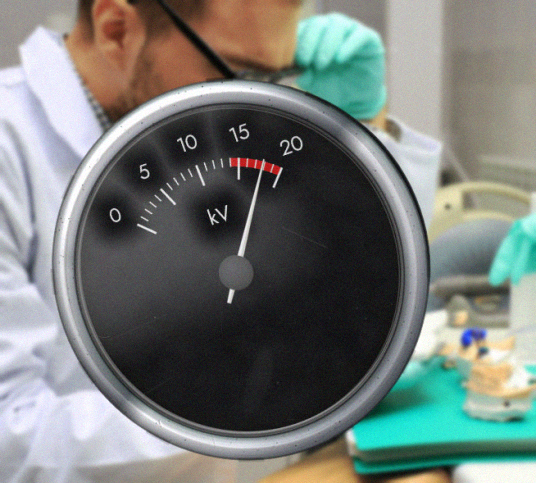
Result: 18 kV
